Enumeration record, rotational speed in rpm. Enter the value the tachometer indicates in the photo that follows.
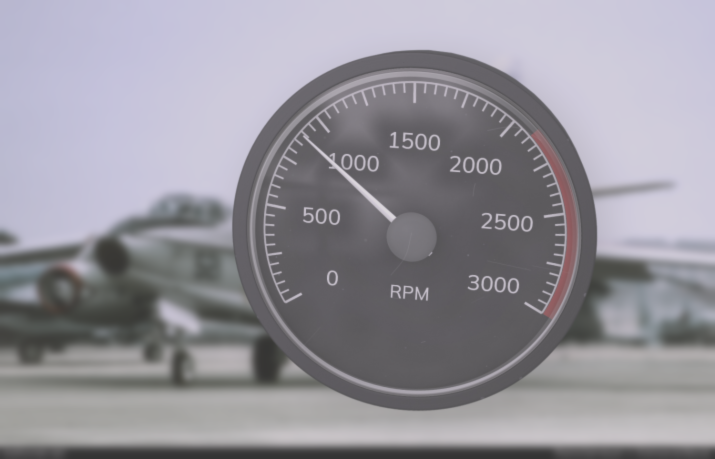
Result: 900 rpm
